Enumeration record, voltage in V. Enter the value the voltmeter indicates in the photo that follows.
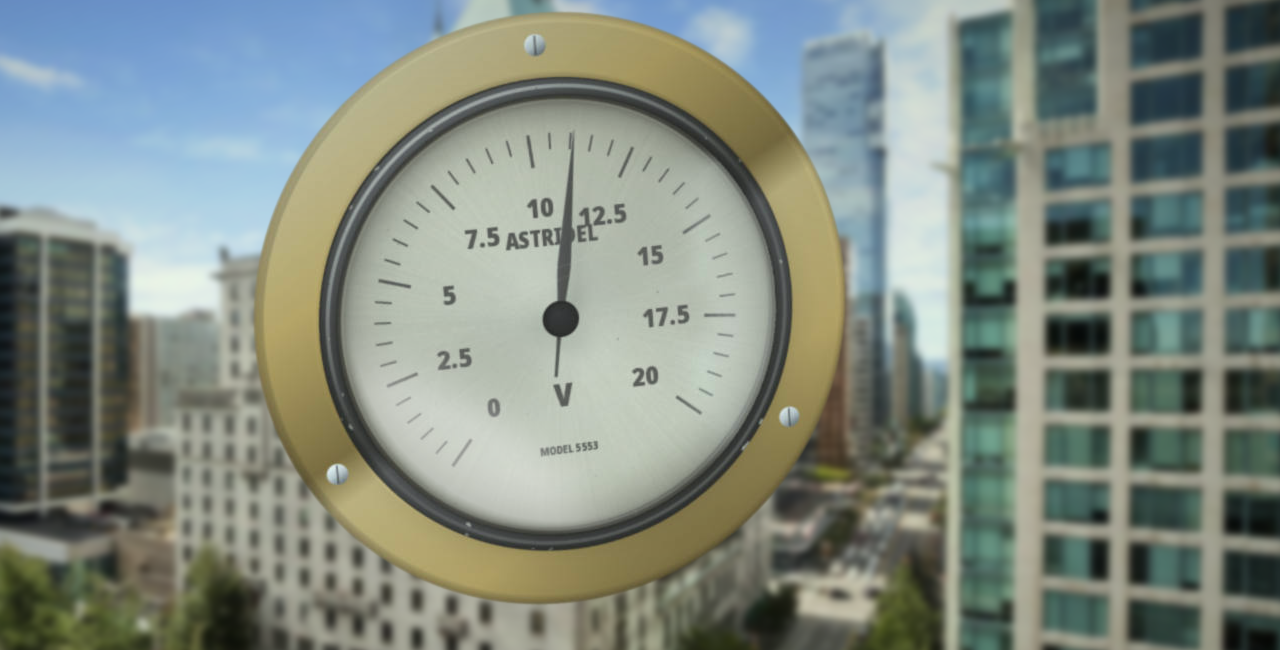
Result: 11 V
